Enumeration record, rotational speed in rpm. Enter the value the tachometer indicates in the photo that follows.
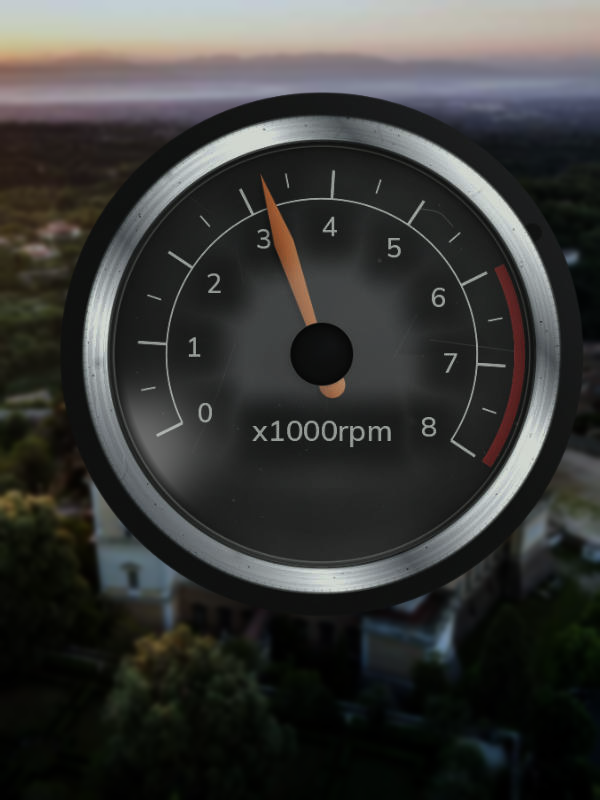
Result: 3250 rpm
